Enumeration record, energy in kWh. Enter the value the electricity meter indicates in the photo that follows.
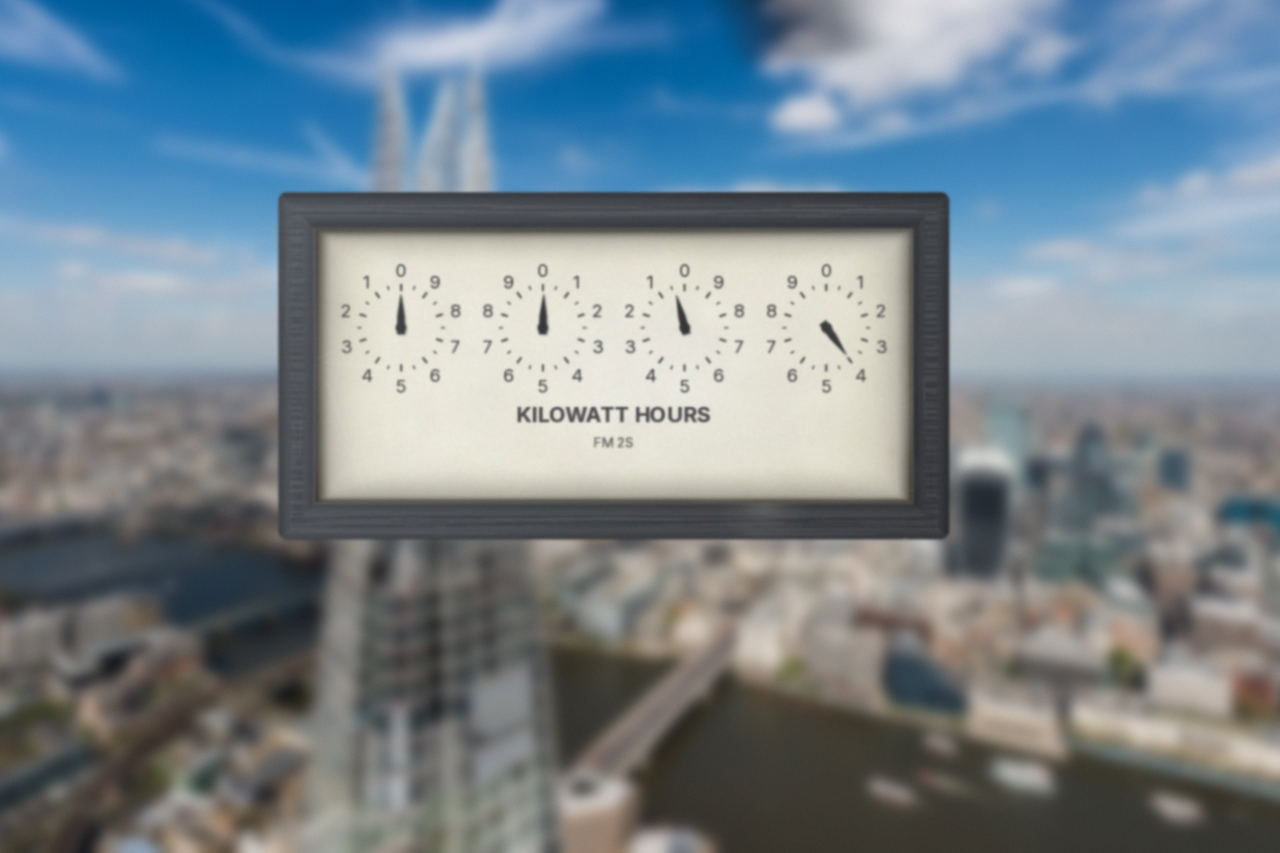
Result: 4 kWh
